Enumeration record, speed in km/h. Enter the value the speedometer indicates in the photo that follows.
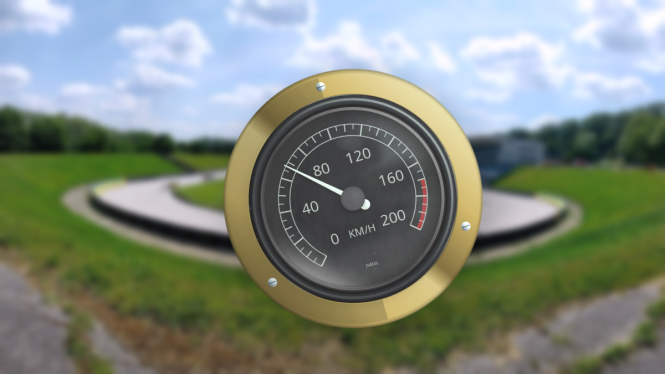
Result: 67.5 km/h
